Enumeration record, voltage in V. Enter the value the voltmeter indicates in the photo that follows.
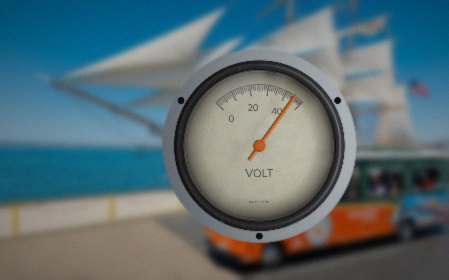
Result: 45 V
